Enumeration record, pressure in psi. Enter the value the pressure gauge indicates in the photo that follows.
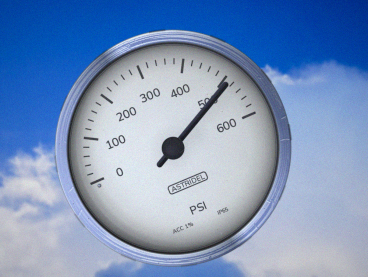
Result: 510 psi
